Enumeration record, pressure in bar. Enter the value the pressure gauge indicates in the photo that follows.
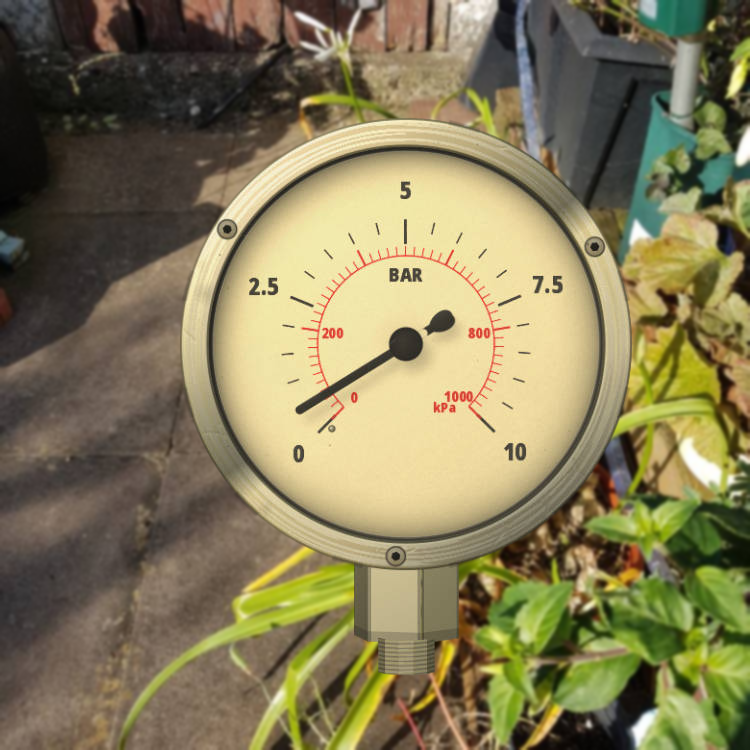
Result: 0.5 bar
